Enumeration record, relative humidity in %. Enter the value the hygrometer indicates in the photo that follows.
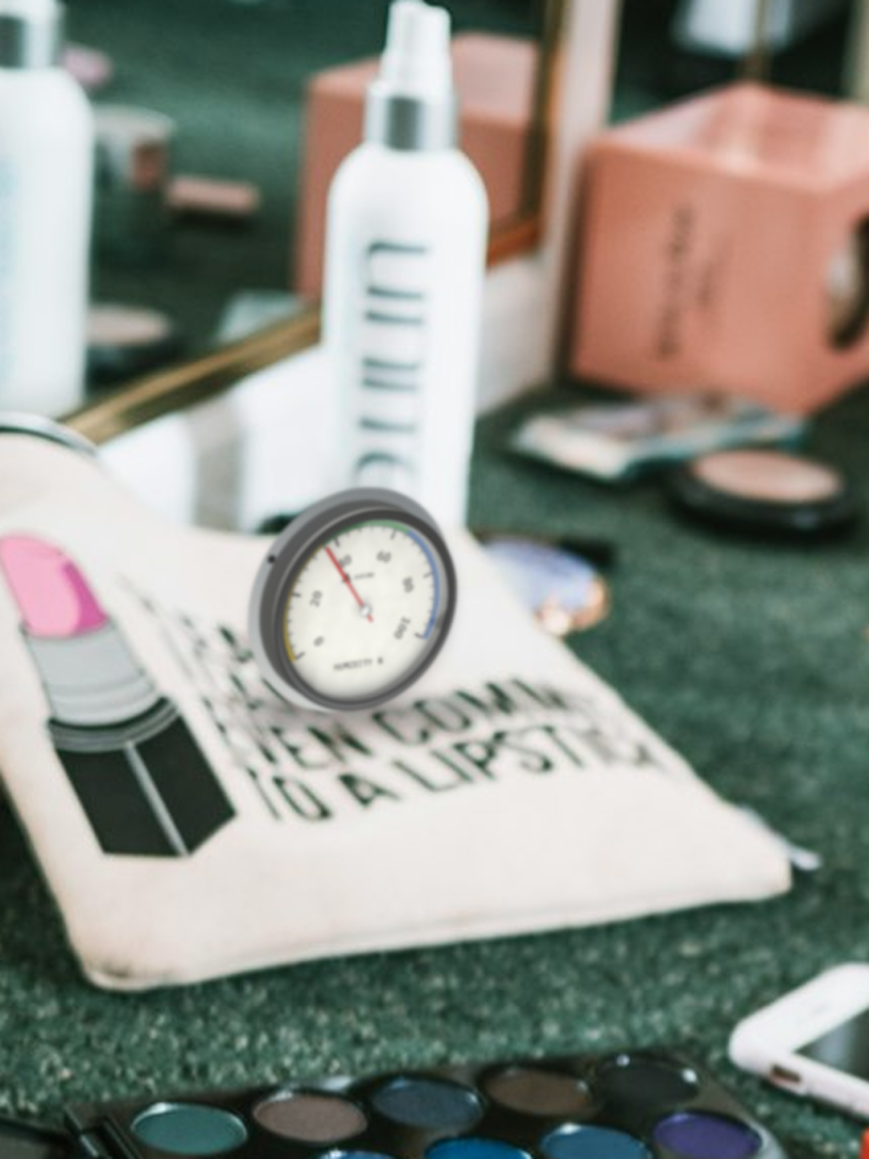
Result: 36 %
